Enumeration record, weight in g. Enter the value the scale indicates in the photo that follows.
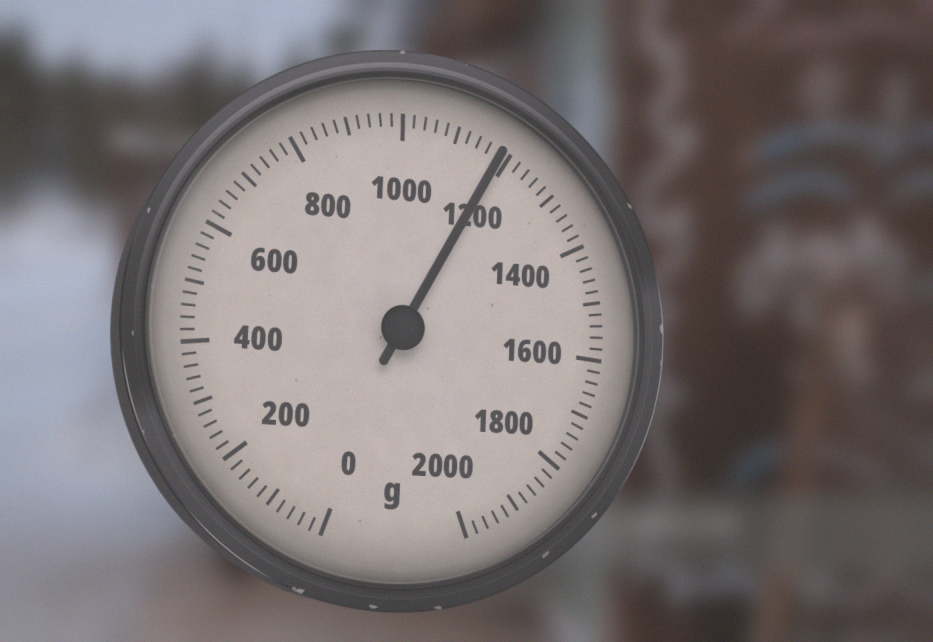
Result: 1180 g
